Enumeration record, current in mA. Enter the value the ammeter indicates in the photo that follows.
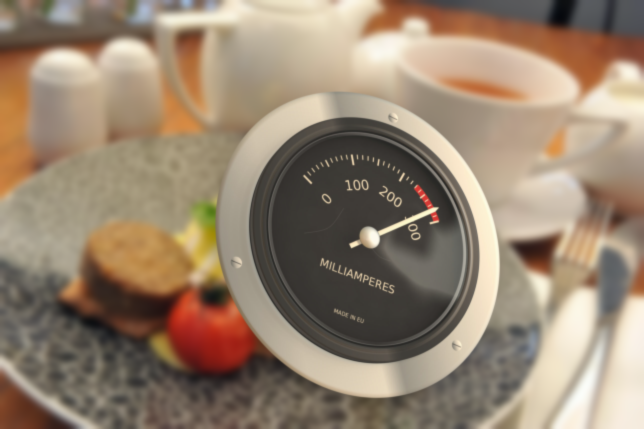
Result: 280 mA
